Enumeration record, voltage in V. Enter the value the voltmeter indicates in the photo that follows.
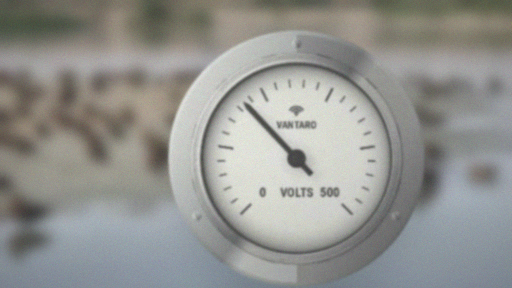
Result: 170 V
